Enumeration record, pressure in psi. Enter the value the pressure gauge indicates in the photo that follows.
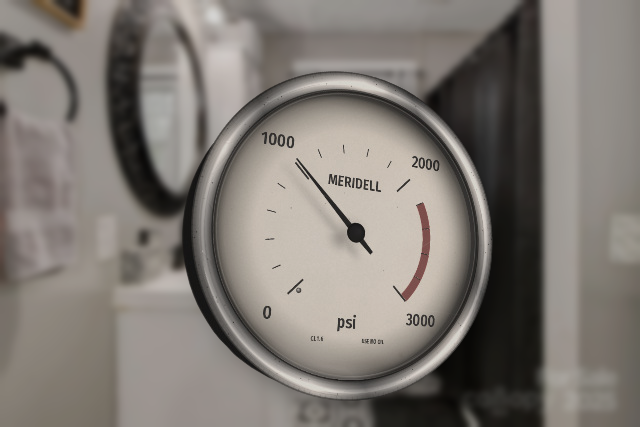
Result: 1000 psi
